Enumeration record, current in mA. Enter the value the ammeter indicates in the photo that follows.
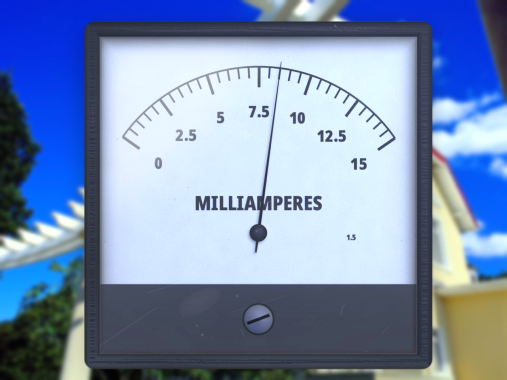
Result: 8.5 mA
